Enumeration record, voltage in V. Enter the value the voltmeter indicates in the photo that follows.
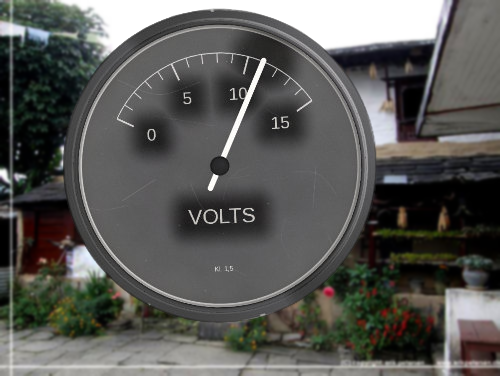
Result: 11 V
